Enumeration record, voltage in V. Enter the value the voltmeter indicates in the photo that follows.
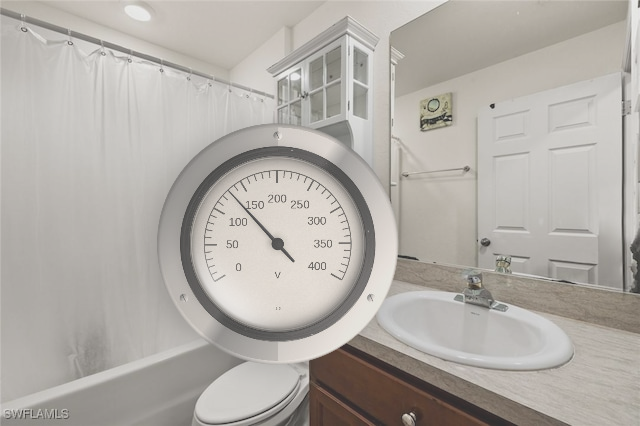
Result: 130 V
